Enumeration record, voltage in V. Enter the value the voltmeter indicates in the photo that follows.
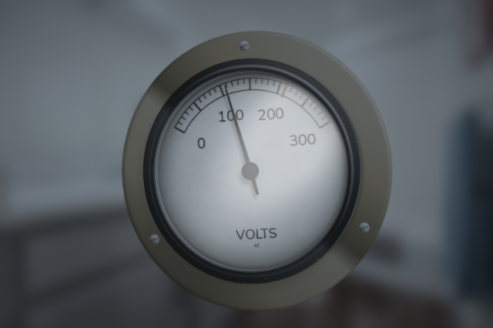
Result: 110 V
